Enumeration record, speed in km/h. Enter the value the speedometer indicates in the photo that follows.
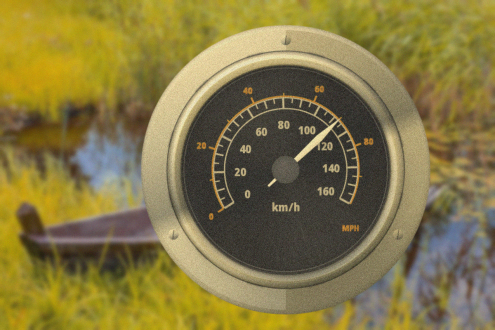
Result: 112.5 km/h
